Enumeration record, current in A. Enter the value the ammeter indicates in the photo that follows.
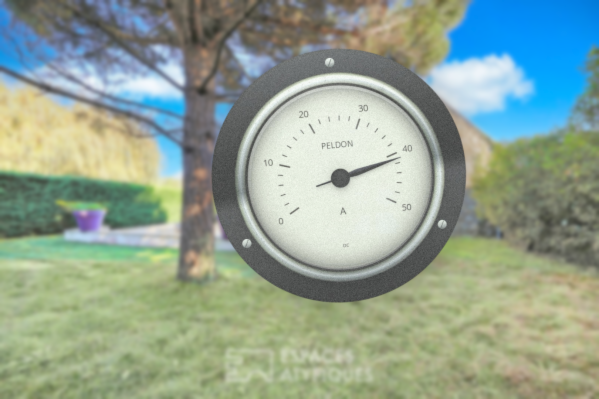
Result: 41 A
